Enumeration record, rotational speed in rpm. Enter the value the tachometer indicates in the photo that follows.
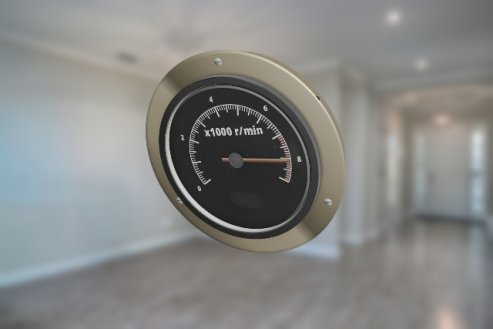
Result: 8000 rpm
